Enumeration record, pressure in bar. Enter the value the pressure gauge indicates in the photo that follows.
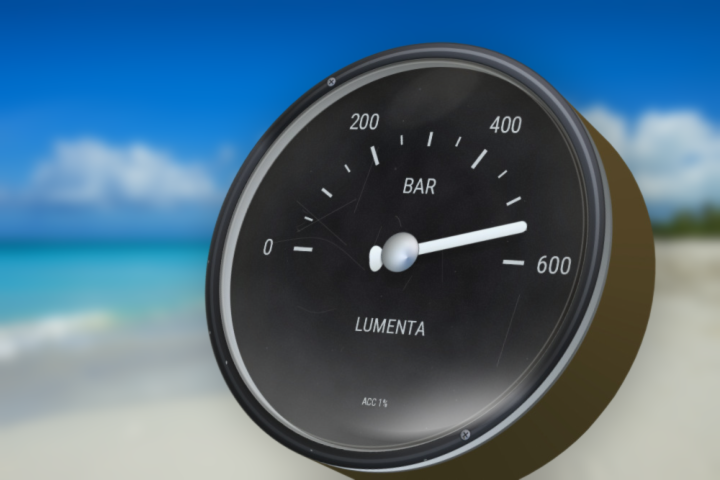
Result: 550 bar
